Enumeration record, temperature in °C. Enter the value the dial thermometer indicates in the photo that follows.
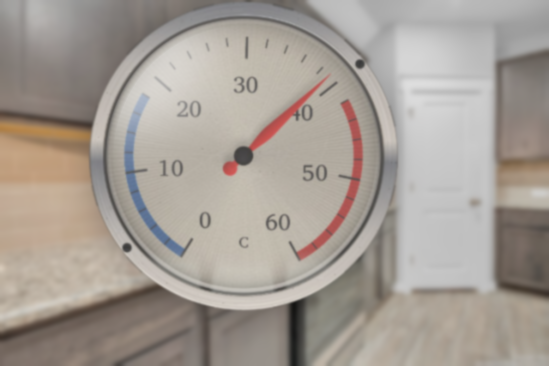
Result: 39 °C
